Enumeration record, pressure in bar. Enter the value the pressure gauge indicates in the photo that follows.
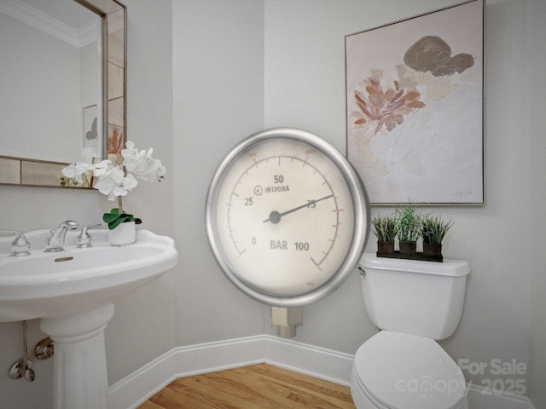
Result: 75 bar
